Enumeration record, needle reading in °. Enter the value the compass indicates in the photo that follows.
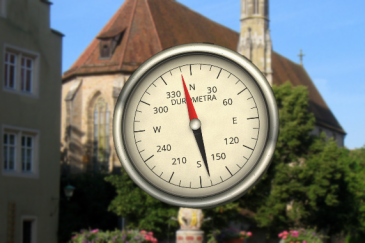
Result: 350 °
